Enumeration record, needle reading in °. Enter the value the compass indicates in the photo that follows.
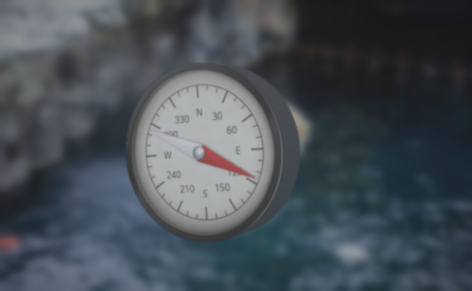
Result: 115 °
